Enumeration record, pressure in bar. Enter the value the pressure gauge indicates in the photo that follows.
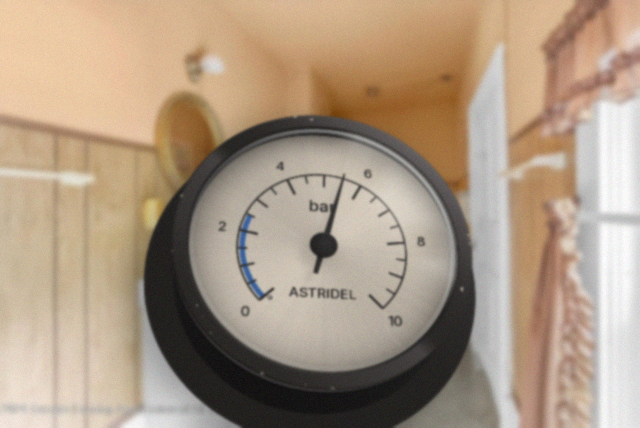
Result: 5.5 bar
